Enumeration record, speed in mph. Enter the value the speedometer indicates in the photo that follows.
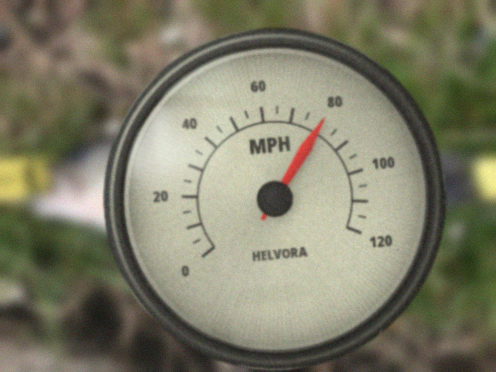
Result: 80 mph
